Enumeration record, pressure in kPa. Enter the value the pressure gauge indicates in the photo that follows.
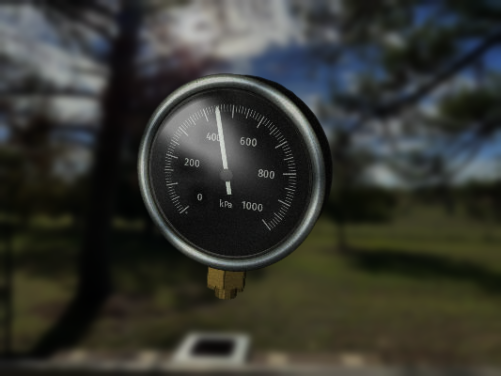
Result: 450 kPa
